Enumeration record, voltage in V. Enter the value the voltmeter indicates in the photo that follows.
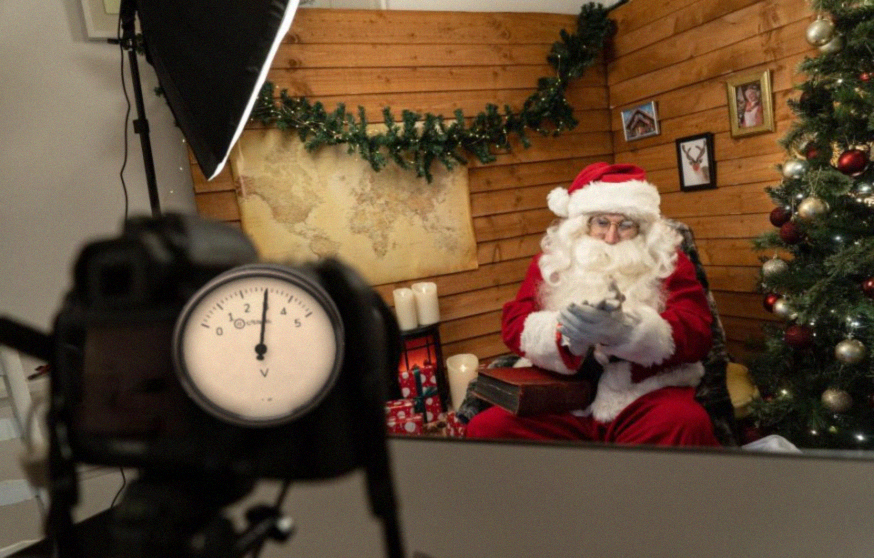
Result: 3 V
